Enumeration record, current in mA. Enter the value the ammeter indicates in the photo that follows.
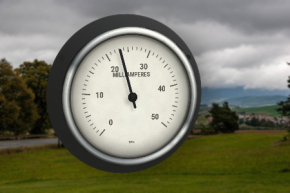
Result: 23 mA
